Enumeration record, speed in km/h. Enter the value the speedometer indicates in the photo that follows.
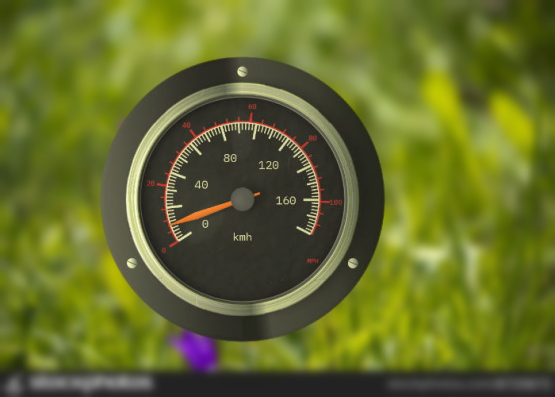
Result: 10 km/h
